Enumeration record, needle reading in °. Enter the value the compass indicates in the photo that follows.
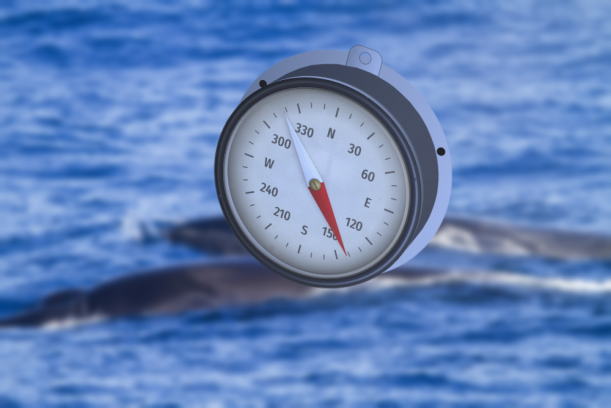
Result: 140 °
